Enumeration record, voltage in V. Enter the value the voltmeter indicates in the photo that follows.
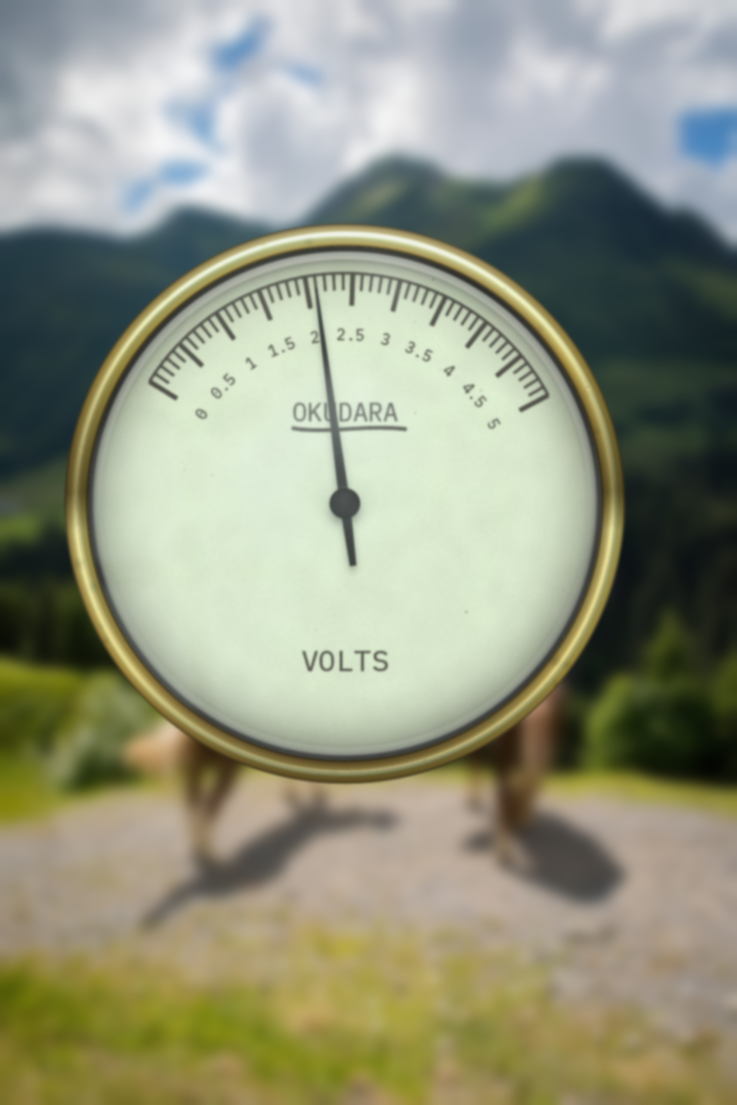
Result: 2.1 V
